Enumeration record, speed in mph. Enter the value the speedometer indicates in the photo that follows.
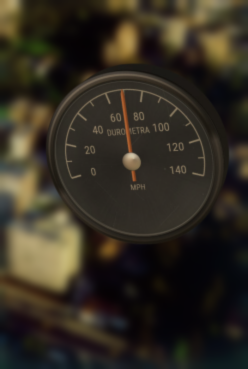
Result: 70 mph
